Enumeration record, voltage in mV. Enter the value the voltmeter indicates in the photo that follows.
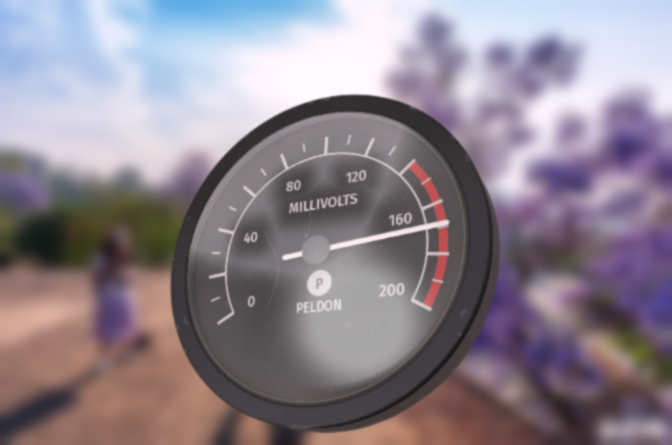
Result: 170 mV
